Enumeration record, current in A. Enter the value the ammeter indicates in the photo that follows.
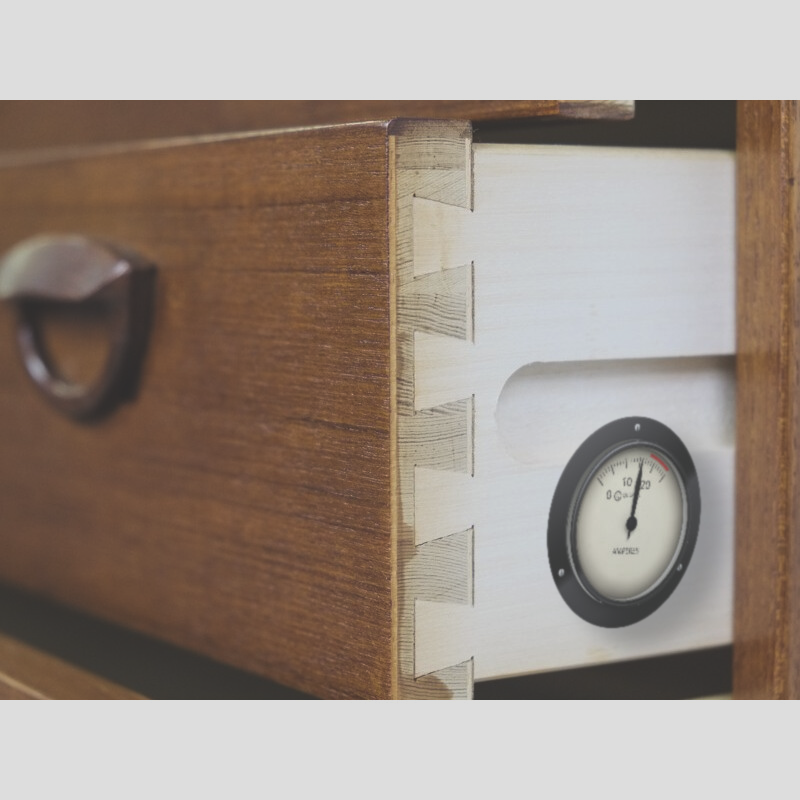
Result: 15 A
